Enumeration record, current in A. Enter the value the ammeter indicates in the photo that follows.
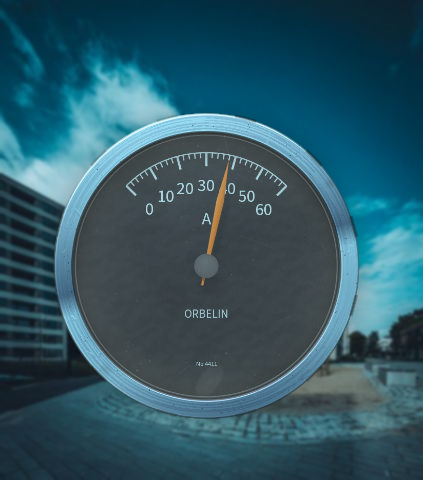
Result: 38 A
